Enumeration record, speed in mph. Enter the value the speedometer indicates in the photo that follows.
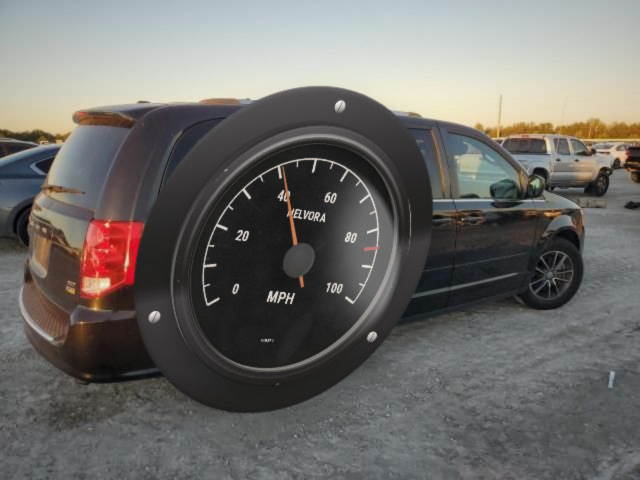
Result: 40 mph
